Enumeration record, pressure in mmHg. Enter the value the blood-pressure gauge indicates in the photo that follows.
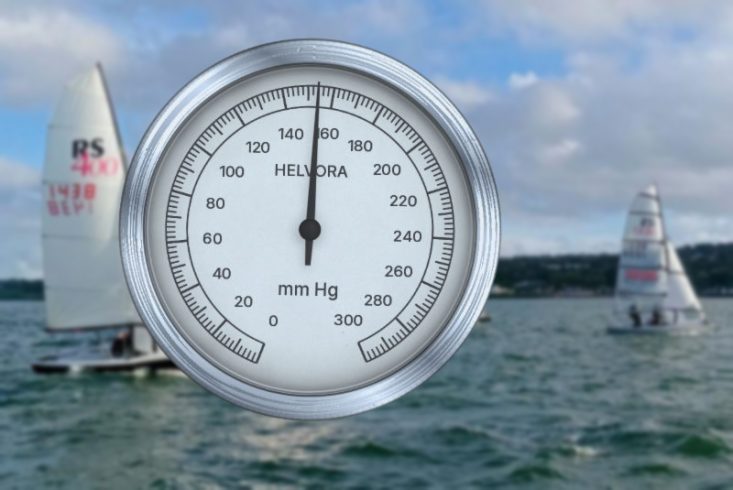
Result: 154 mmHg
